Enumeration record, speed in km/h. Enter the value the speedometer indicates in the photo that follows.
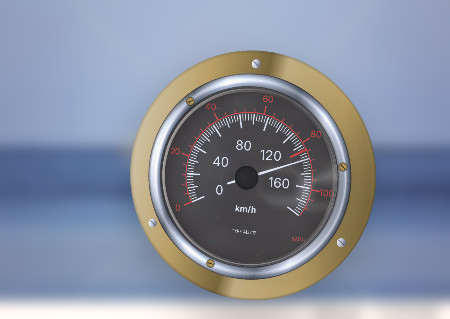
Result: 140 km/h
